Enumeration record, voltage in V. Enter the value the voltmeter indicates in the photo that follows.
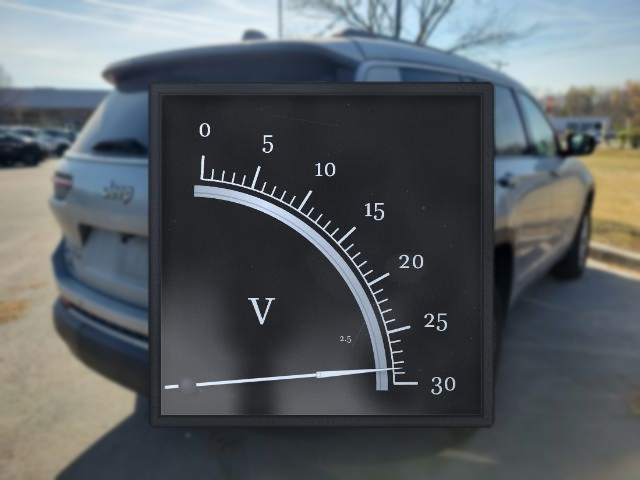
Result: 28.5 V
